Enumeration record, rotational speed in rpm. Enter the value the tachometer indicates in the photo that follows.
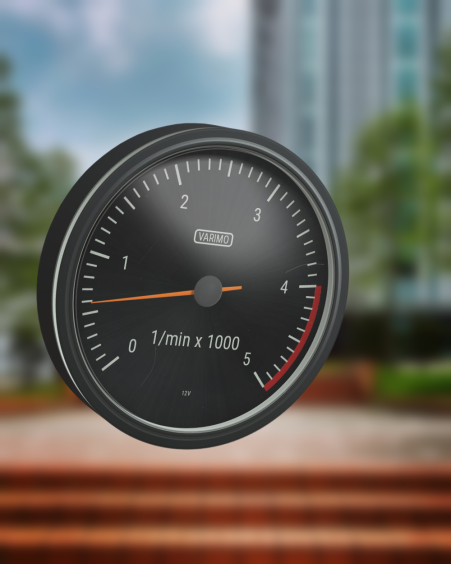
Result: 600 rpm
